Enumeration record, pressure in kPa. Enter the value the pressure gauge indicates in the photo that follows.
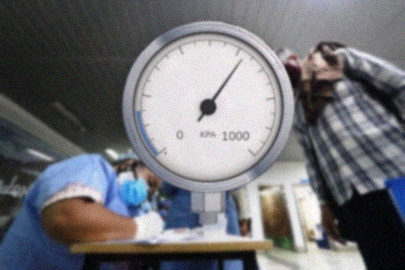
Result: 625 kPa
